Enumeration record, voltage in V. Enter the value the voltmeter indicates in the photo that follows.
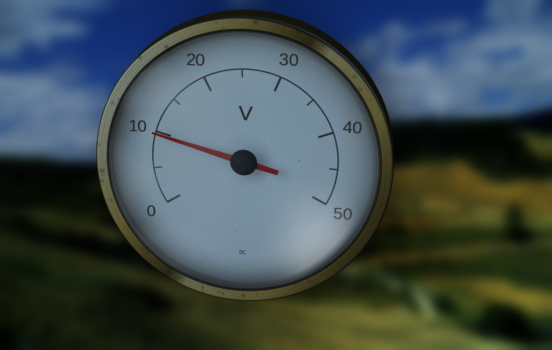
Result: 10 V
